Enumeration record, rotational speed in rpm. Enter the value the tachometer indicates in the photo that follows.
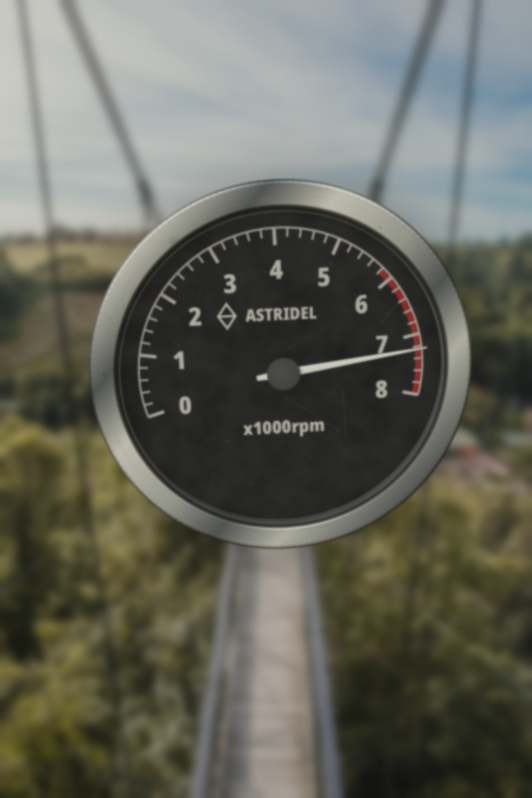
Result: 7200 rpm
